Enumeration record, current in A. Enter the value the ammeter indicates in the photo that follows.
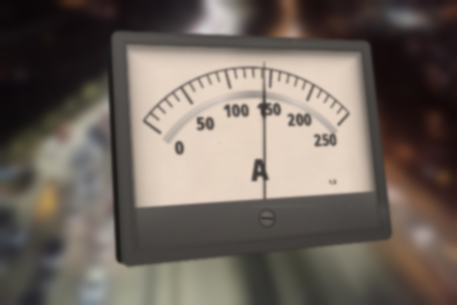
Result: 140 A
